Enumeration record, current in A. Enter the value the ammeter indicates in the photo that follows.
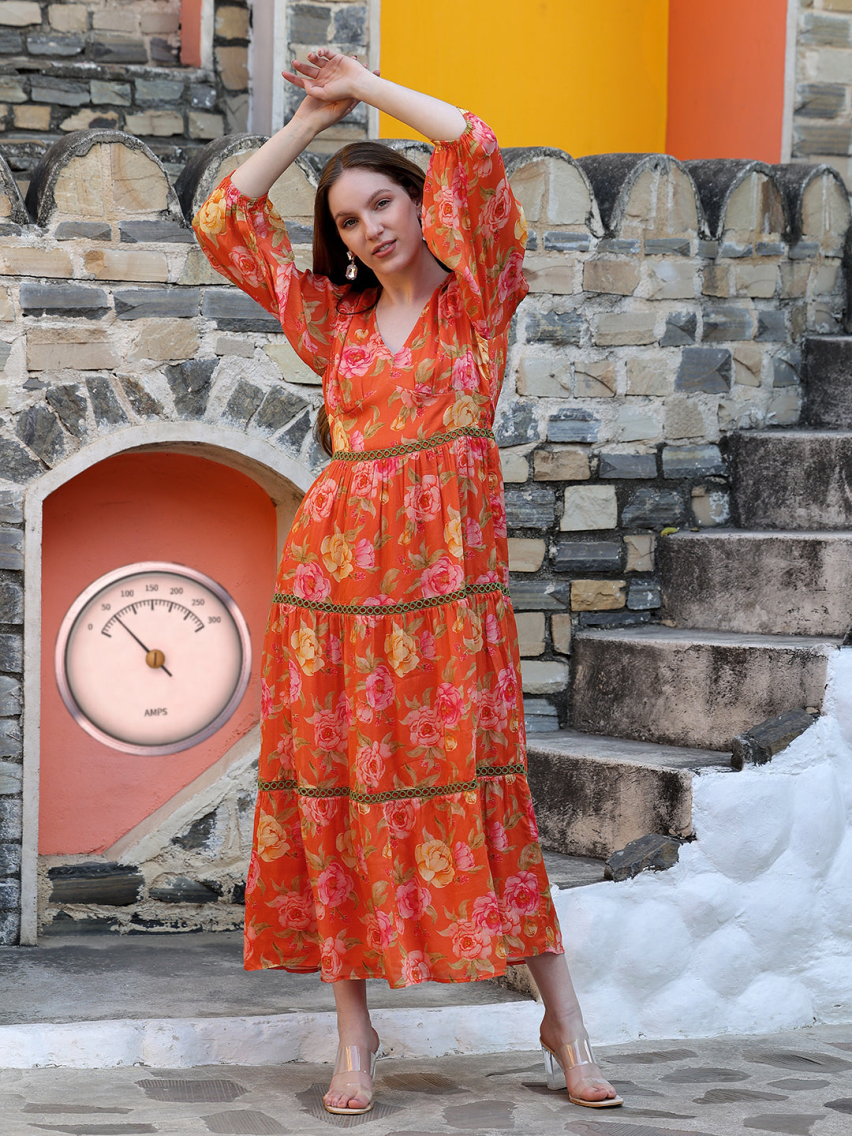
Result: 50 A
